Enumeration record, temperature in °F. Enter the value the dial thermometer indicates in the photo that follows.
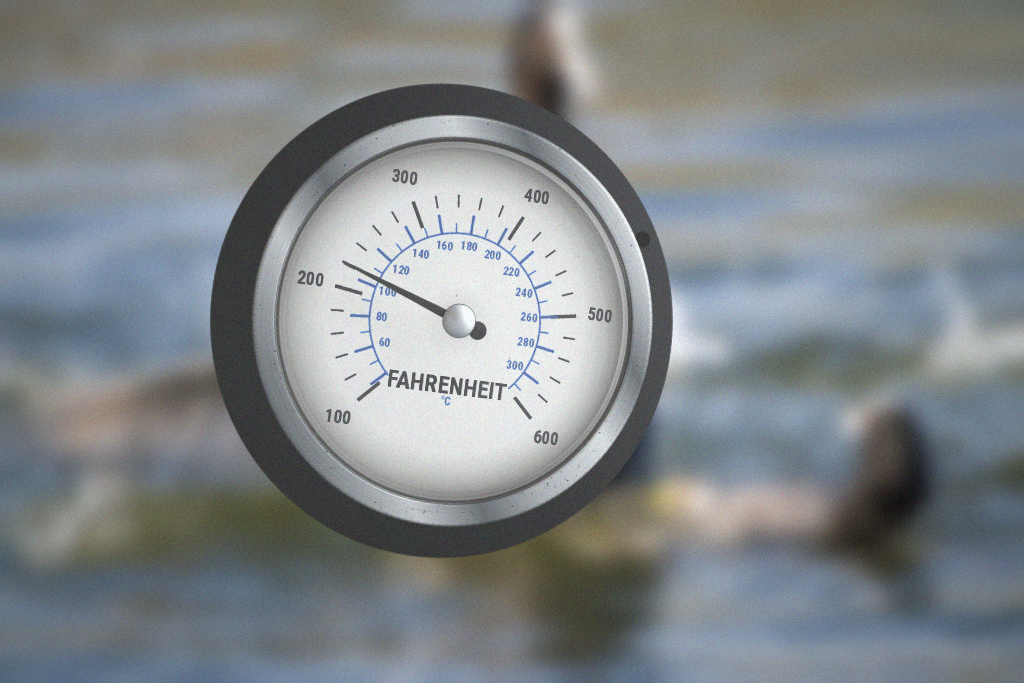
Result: 220 °F
